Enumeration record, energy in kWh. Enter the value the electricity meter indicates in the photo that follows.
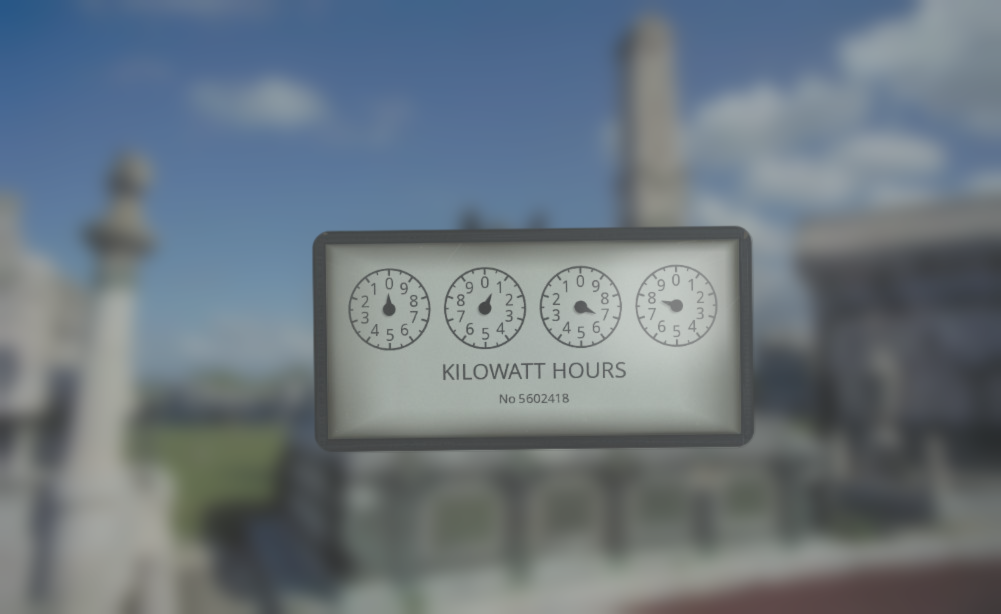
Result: 68 kWh
